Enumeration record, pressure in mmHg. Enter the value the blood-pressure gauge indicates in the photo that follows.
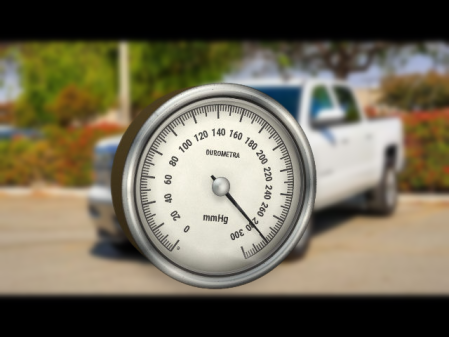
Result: 280 mmHg
